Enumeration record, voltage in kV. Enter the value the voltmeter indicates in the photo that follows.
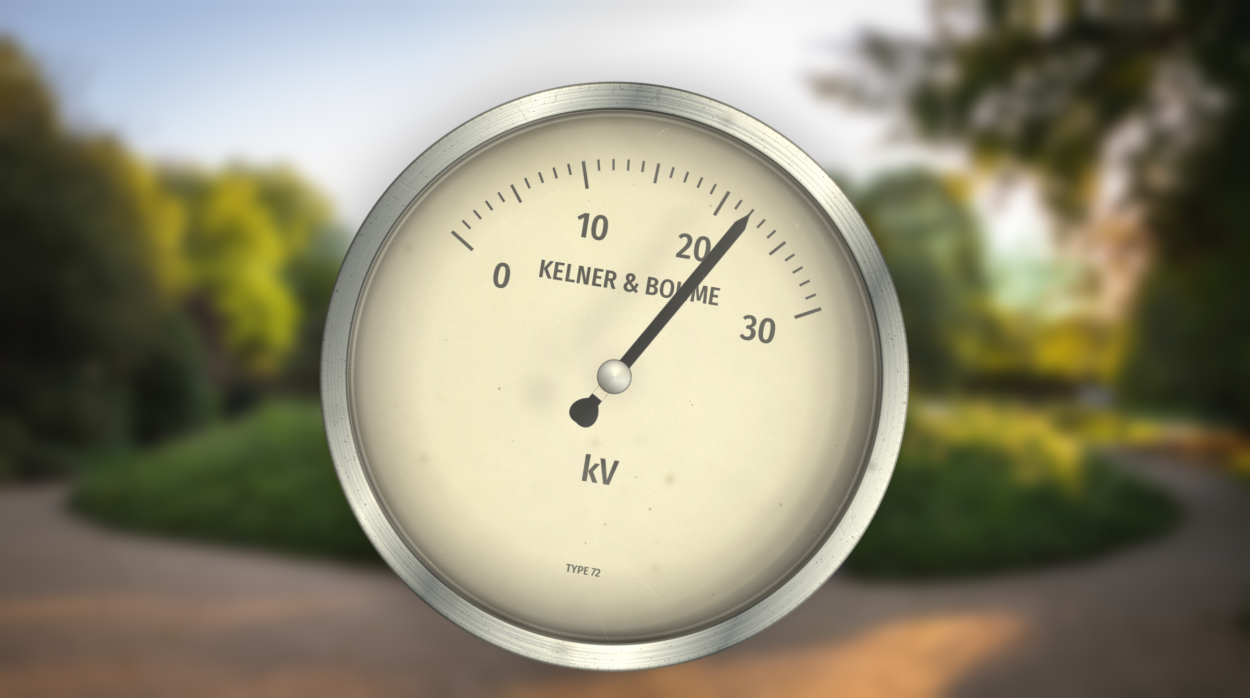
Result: 22 kV
